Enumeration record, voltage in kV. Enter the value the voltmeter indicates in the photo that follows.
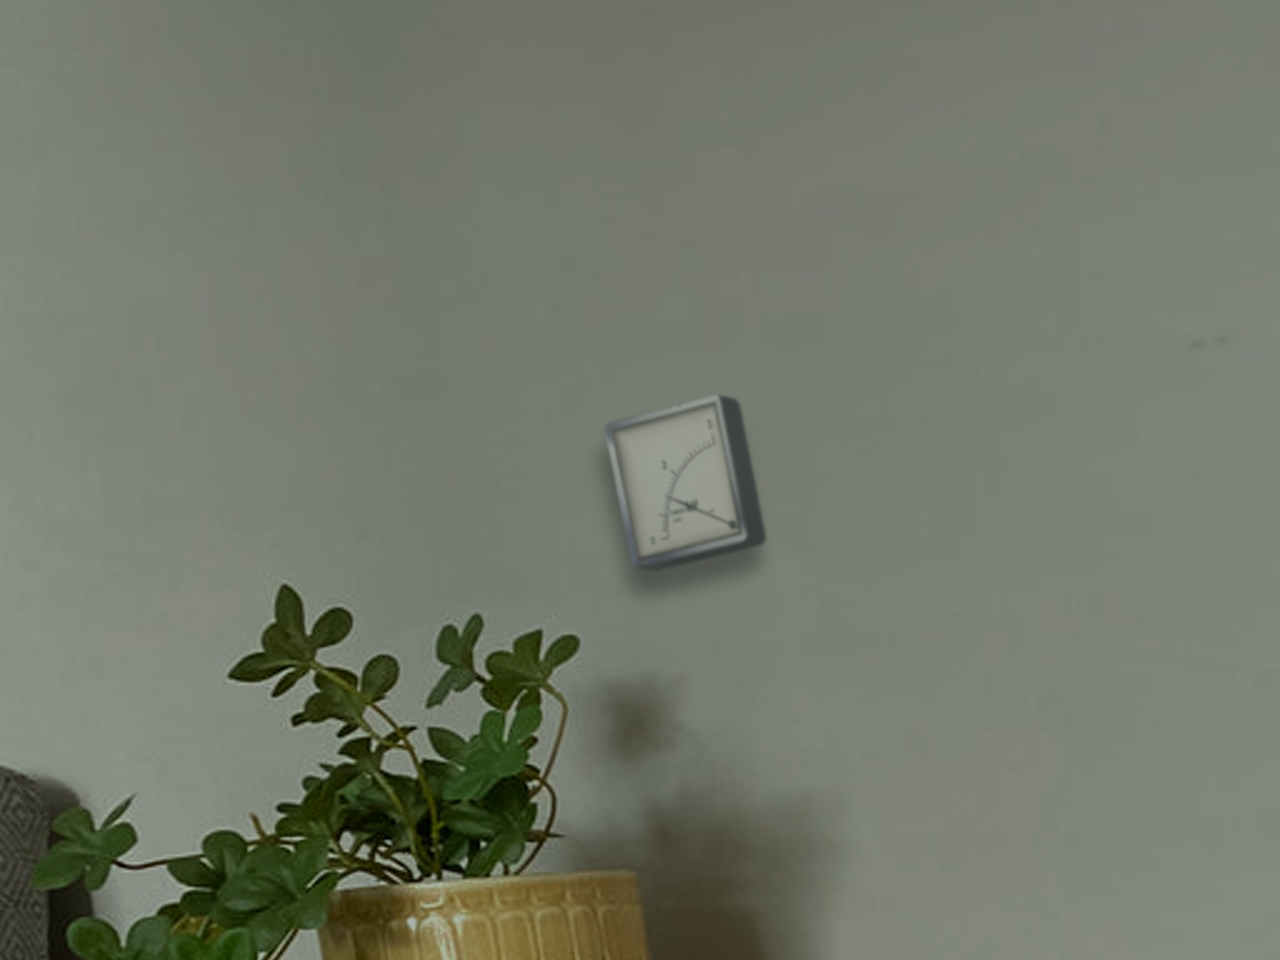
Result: 1.5 kV
